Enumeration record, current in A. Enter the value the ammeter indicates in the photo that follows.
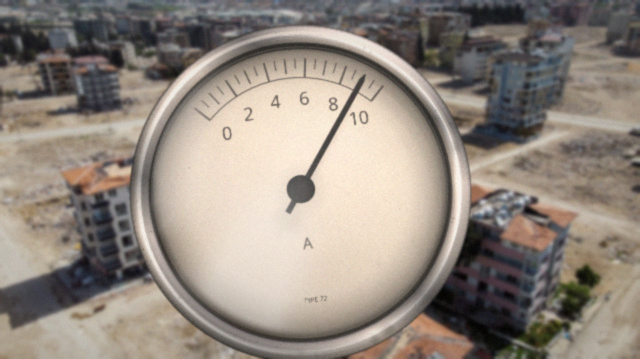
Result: 9 A
